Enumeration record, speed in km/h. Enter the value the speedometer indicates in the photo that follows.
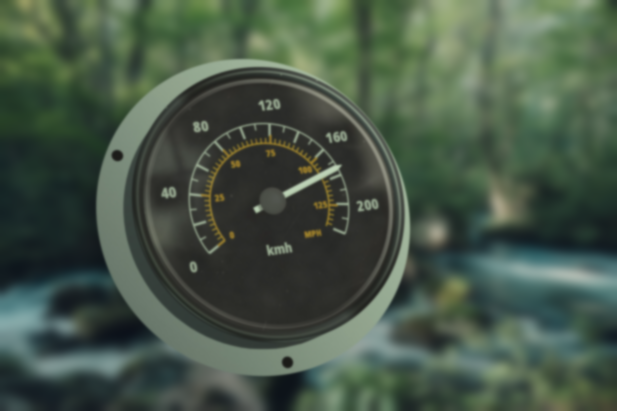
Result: 175 km/h
